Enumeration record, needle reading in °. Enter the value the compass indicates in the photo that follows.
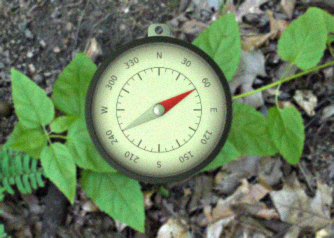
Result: 60 °
